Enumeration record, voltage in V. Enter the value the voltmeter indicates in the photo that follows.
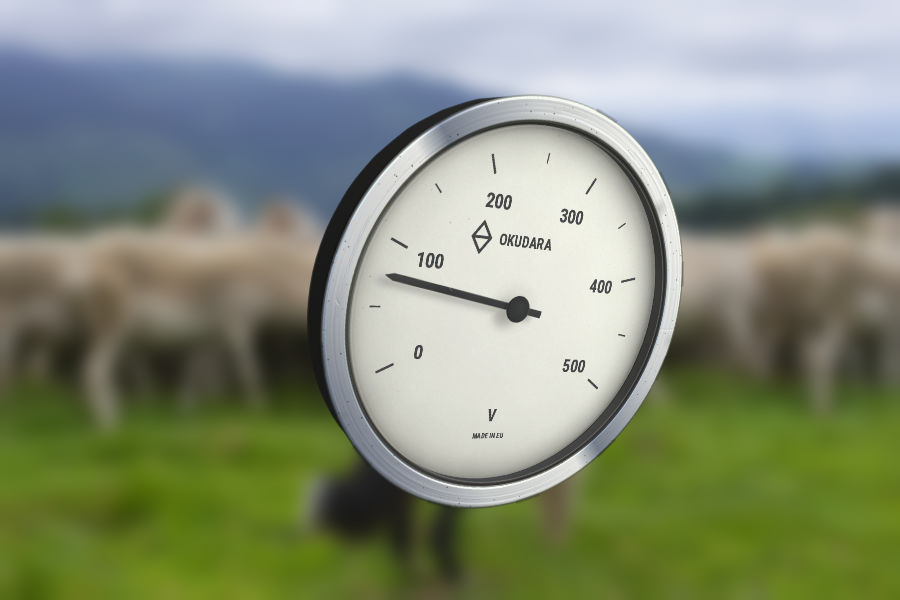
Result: 75 V
